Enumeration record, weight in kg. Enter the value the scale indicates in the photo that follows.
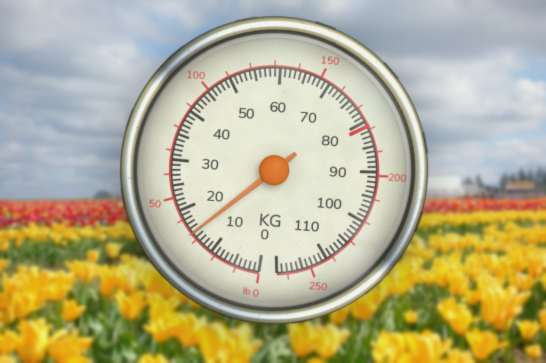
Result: 15 kg
